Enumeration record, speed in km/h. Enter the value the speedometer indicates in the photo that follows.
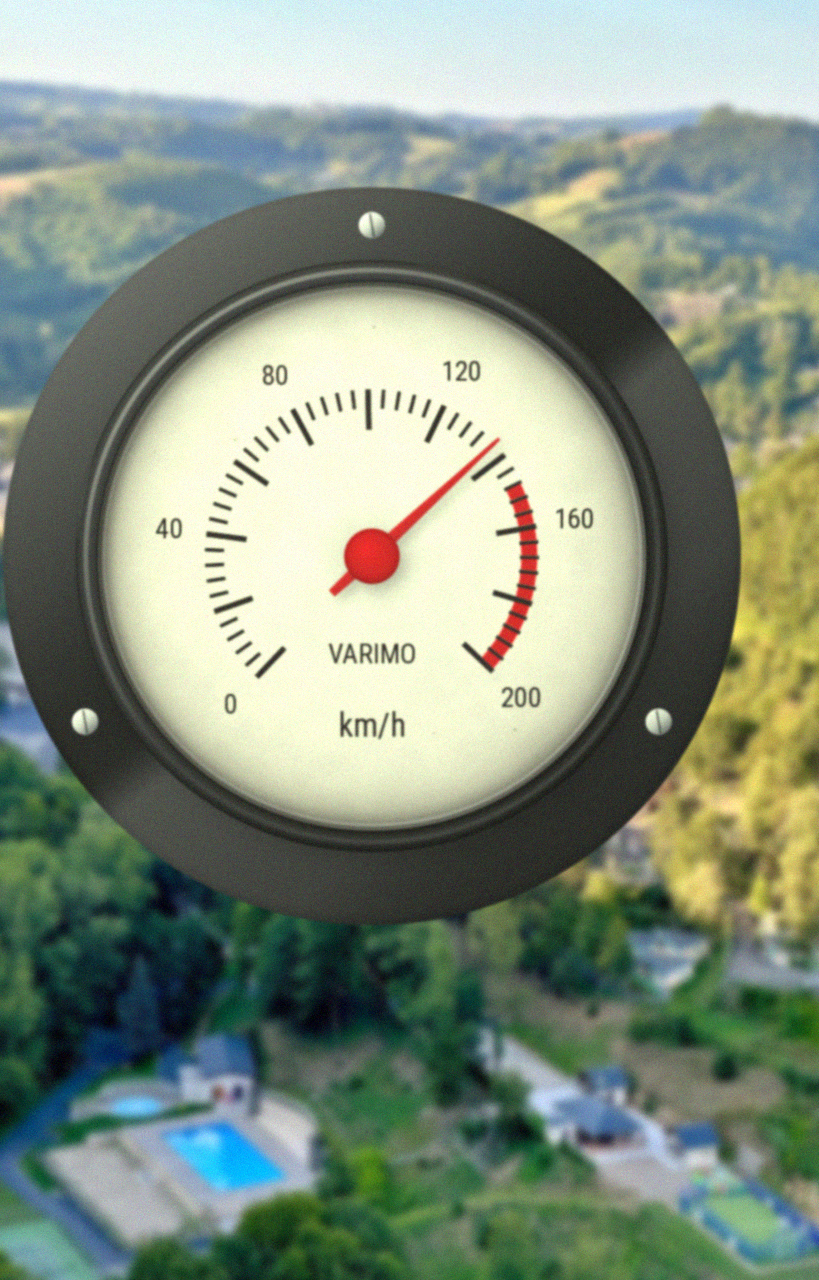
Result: 136 km/h
